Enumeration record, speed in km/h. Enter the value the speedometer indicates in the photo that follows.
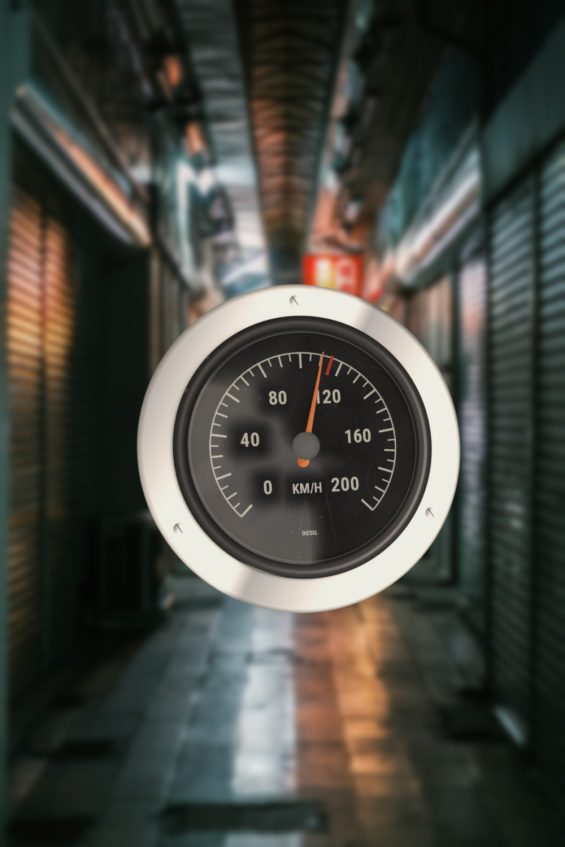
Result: 110 km/h
